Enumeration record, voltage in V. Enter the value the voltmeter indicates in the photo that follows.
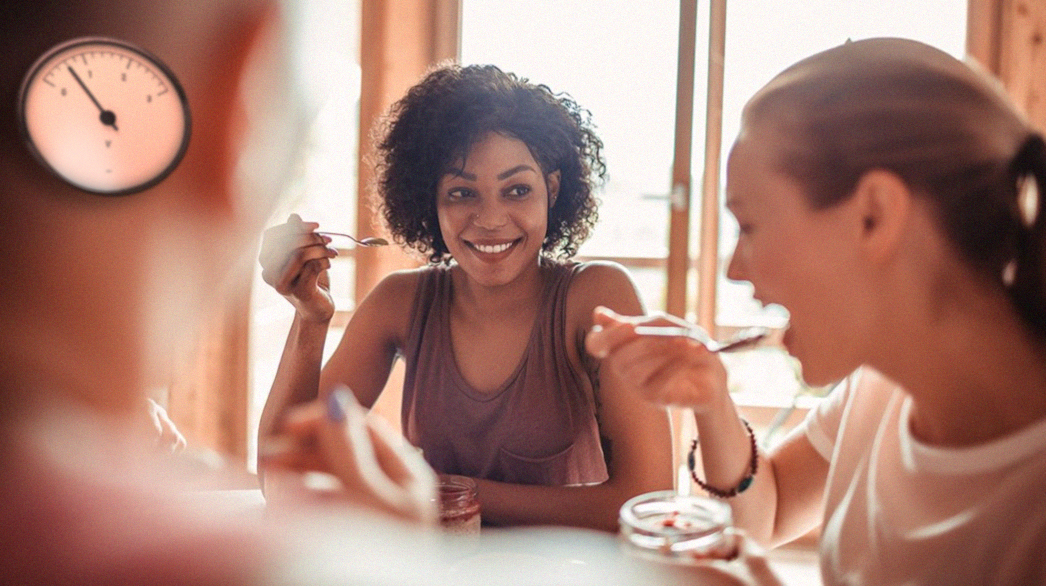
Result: 0.6 V
